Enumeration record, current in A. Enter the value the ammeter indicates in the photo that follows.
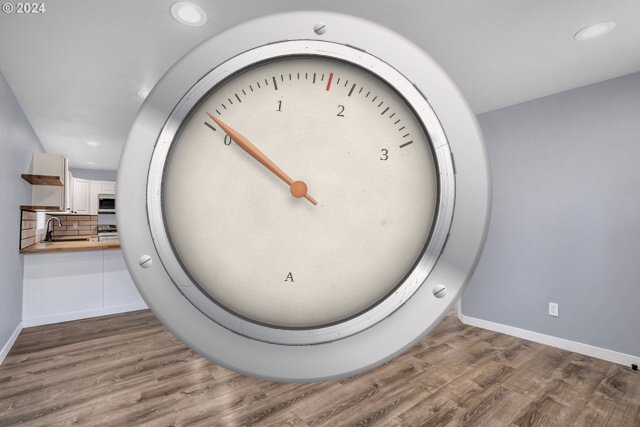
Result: 0.1 A
